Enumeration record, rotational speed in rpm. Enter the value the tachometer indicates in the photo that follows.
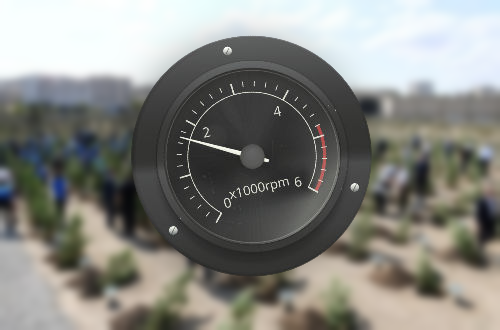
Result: 1700 rpm
